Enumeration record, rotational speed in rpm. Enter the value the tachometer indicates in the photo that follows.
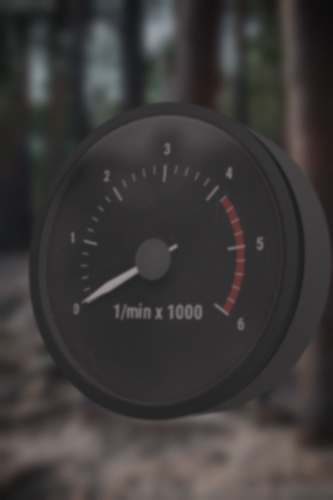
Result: 0 rpm
